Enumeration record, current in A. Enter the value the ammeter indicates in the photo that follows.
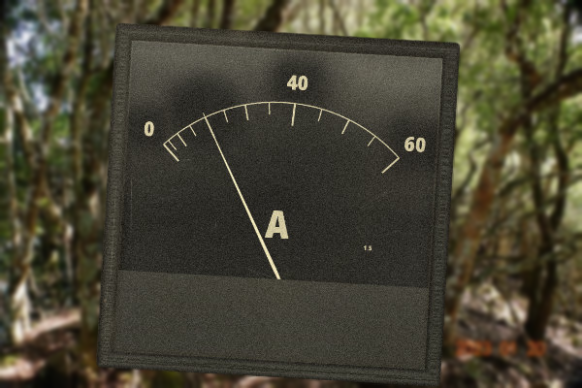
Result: 20 A
